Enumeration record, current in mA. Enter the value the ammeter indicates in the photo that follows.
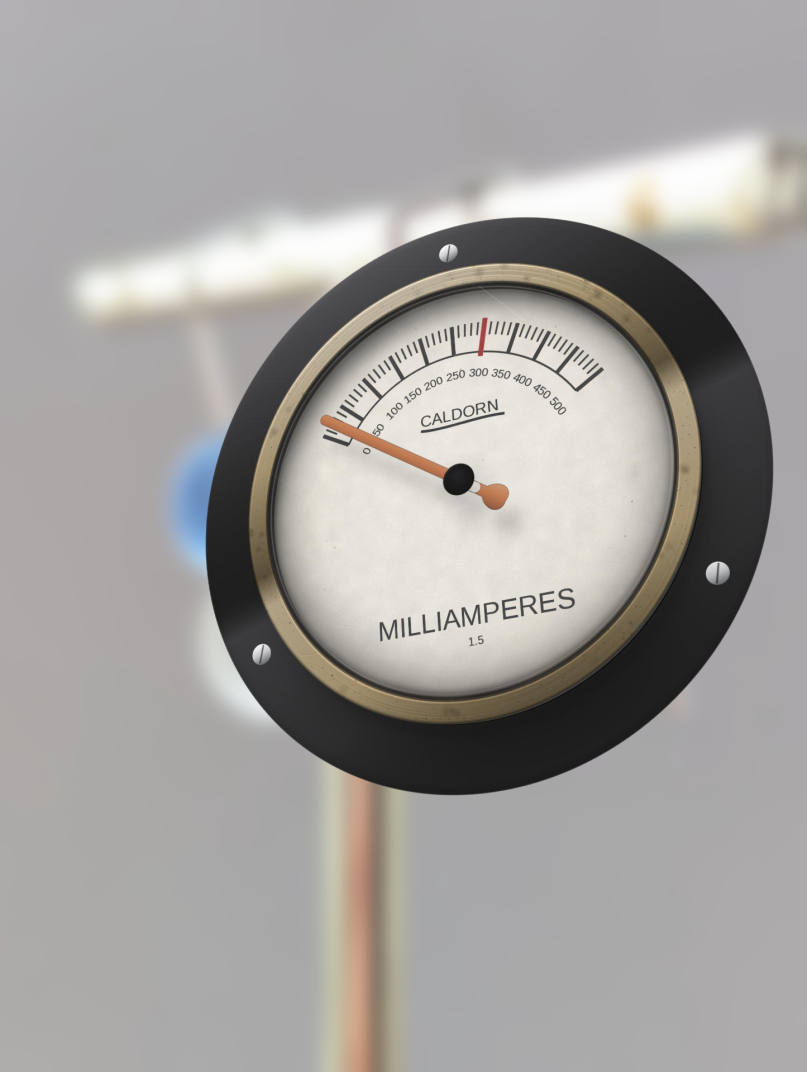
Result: 20 mA
